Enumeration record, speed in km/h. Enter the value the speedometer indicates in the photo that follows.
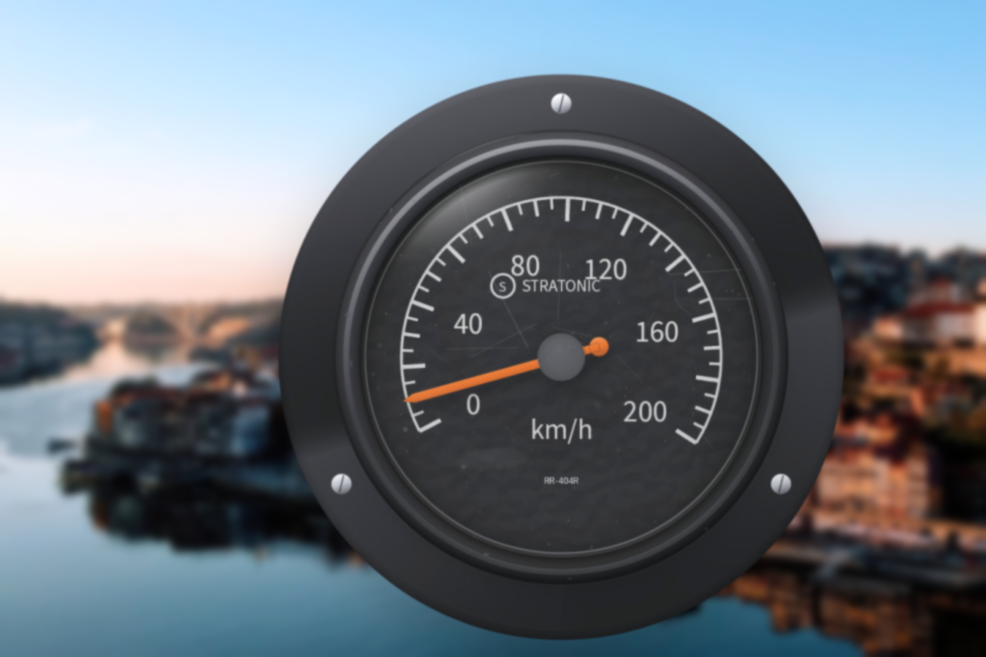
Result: 10 km/h
